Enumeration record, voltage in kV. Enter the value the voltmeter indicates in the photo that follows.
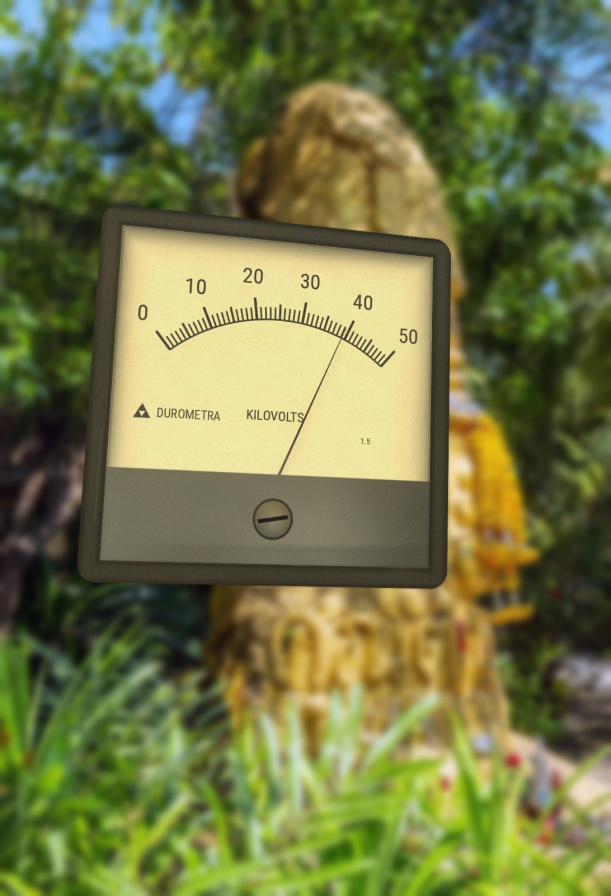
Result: 39 kV
